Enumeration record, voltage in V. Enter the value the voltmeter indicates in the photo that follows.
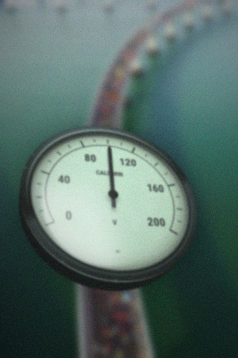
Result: 100 V
